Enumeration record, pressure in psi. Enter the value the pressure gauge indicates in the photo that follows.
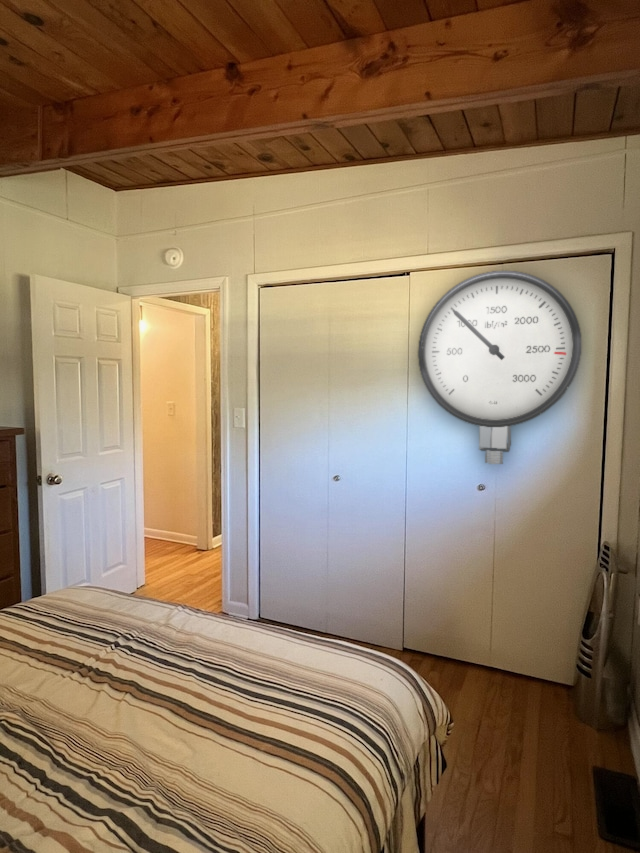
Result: 1000 psi
